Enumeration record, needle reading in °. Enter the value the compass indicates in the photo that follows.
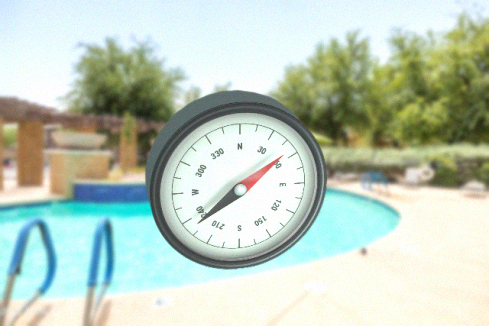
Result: 52.5 °
